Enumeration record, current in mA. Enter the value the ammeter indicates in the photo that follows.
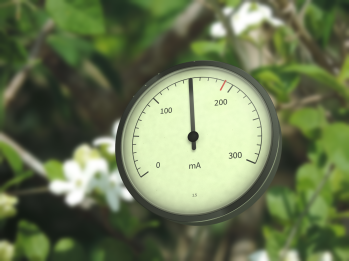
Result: 150 mA
